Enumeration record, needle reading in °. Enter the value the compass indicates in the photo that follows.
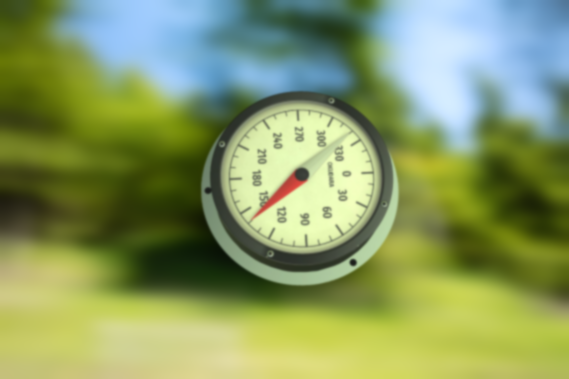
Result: 140 °
